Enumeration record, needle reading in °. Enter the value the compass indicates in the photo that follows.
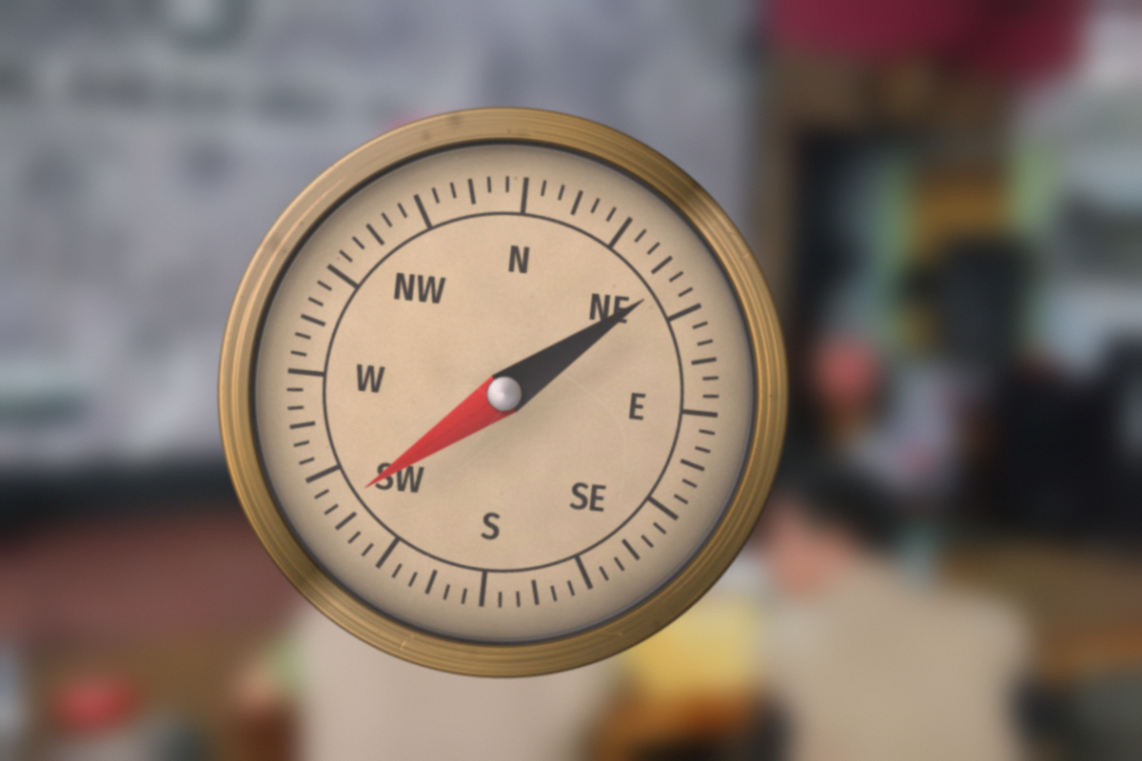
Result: 230 °
